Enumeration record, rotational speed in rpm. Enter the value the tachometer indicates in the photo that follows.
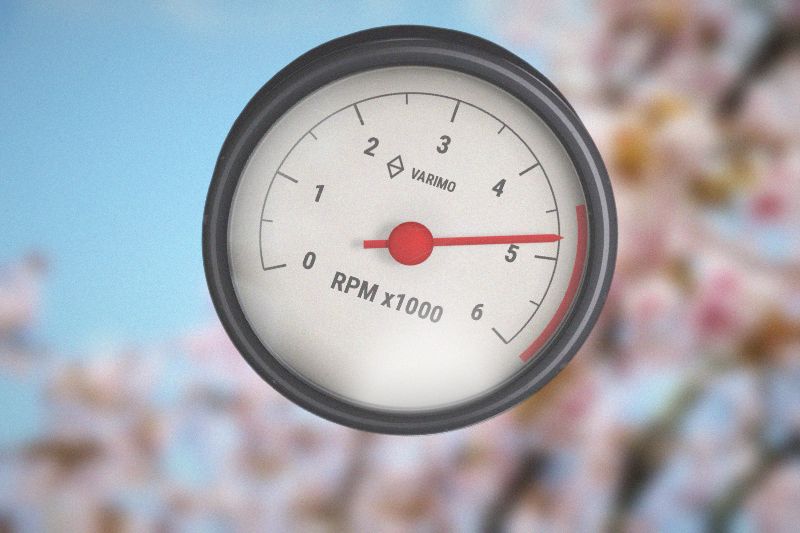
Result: 4750 rpm
